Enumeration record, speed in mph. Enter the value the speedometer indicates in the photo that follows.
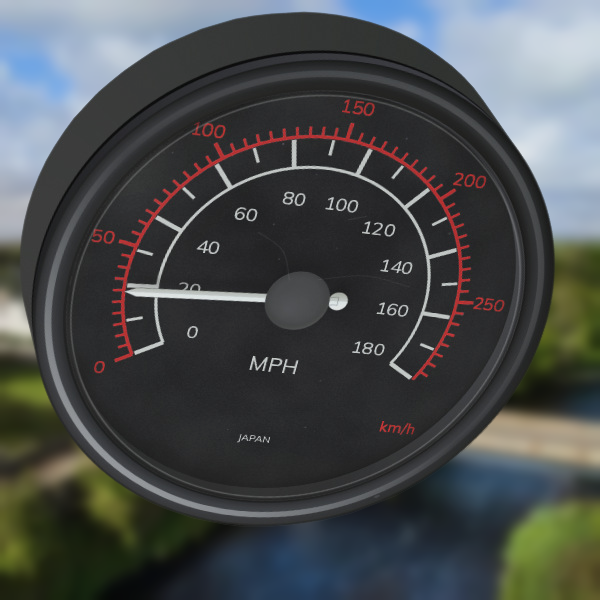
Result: 20 mph
